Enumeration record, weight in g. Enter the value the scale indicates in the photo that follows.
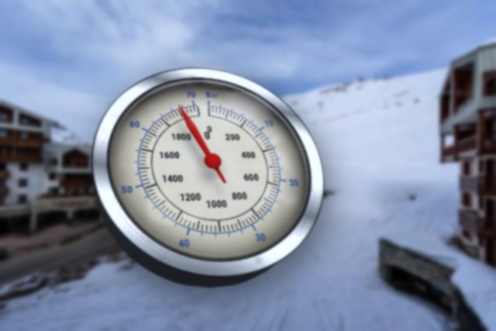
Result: 1900 g
